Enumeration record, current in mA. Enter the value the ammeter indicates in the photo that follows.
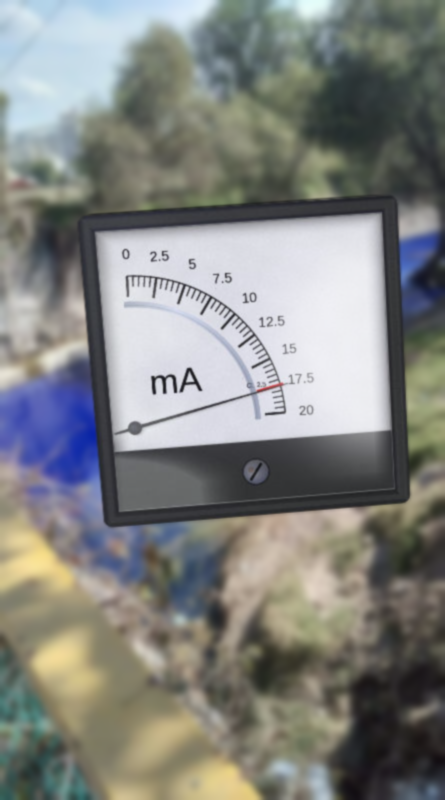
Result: 17.5 mA
